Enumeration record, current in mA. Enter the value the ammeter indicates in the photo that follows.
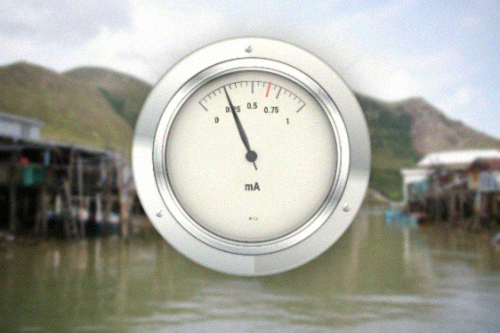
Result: 0.25 mA
